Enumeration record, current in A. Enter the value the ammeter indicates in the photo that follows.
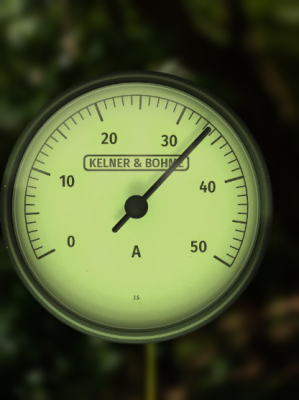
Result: 33.5 A
